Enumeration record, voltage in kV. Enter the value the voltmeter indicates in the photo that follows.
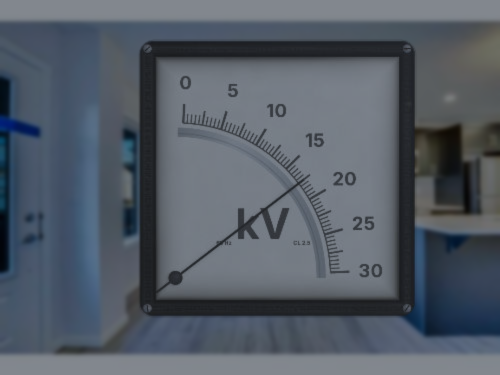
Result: 17.5 kV
